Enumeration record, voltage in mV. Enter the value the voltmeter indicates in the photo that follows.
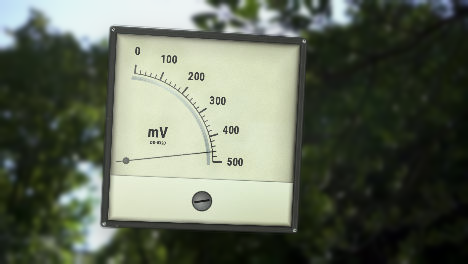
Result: 460 mV
